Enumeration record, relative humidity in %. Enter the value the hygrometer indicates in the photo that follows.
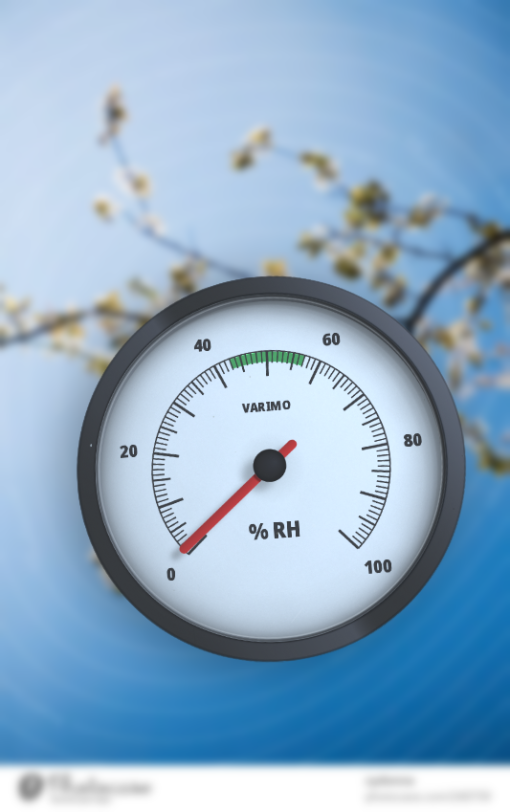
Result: 1 %
